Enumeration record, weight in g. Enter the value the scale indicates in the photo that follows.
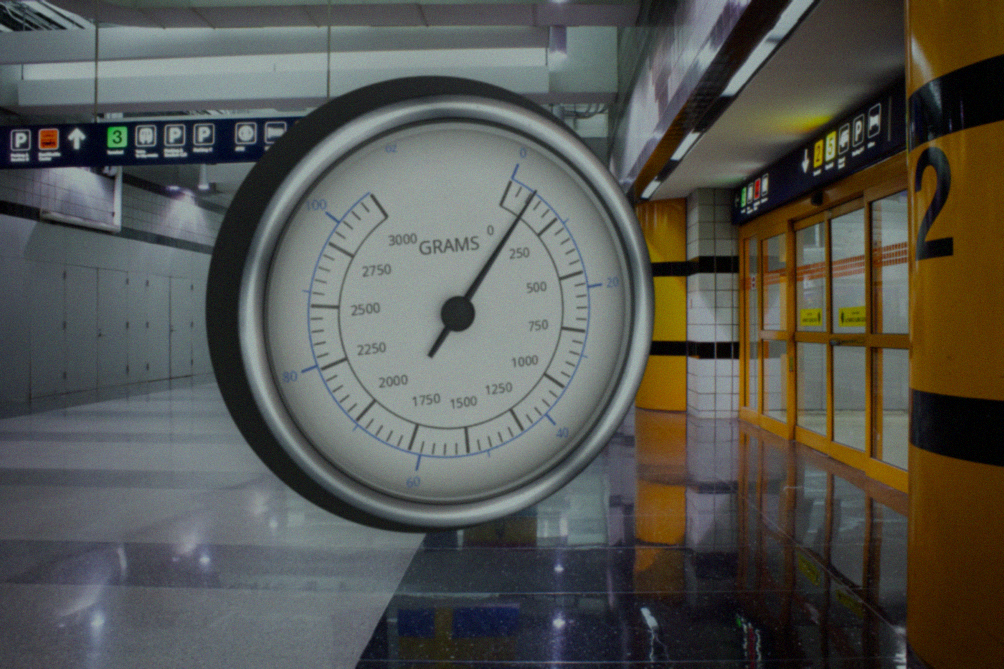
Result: 100 g
